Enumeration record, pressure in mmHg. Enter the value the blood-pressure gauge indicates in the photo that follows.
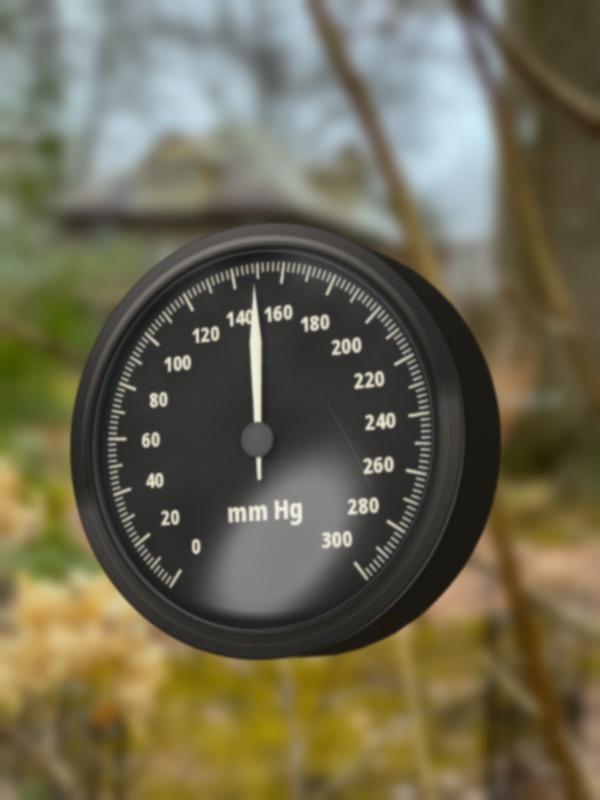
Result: 150 mmHg
